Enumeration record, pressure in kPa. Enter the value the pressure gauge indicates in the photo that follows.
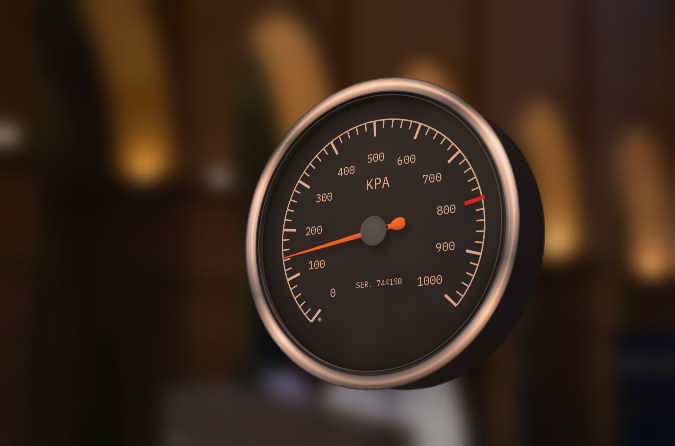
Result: 140 kPa
